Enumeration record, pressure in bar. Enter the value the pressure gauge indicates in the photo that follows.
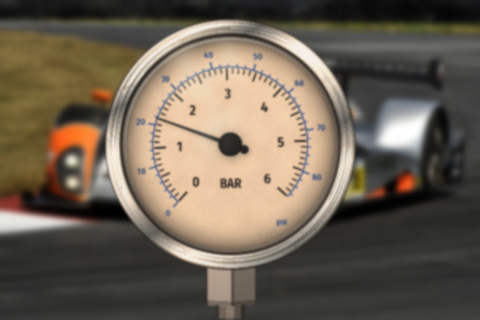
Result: 1.5 bar
